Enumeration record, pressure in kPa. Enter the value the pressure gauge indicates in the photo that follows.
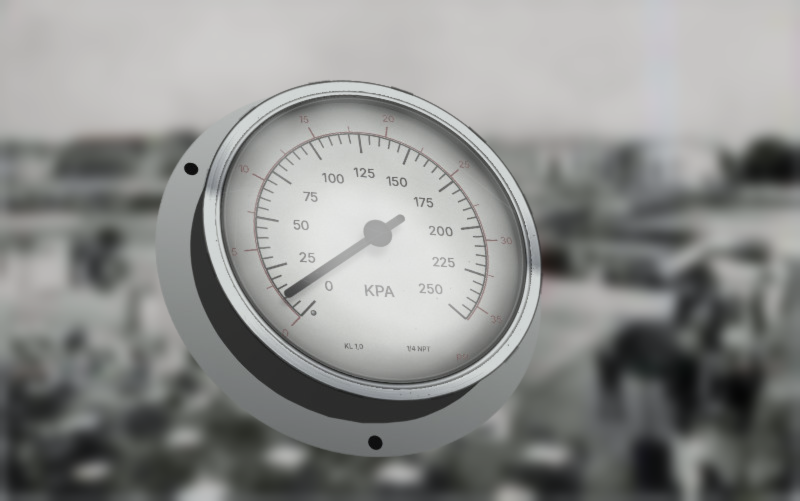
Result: 10 kPa
